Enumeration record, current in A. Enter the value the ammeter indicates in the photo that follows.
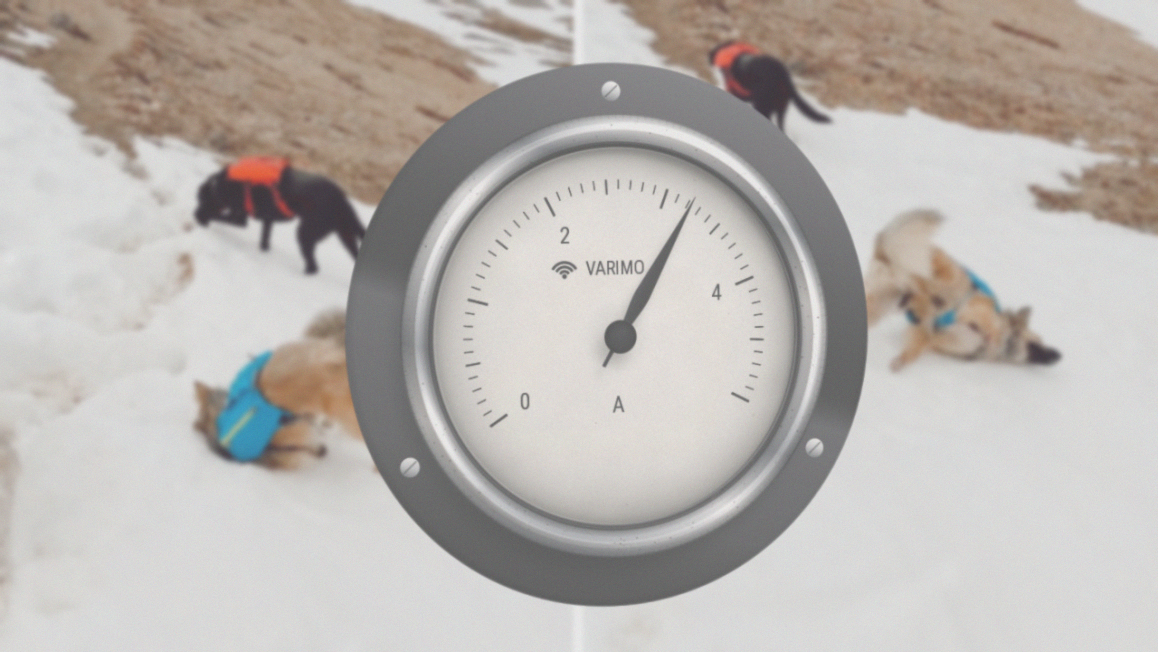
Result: 3.2 A
